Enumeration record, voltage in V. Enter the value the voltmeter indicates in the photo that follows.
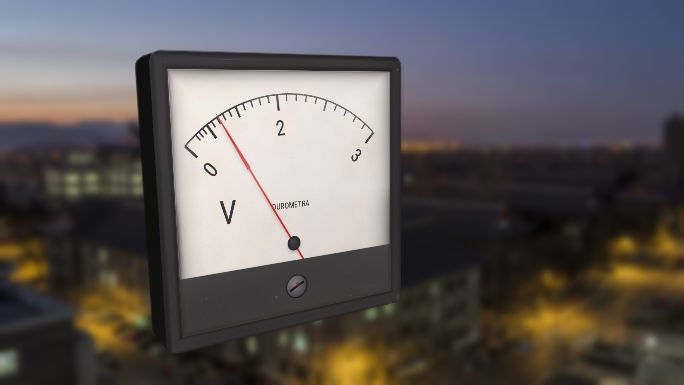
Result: 1.2 V
